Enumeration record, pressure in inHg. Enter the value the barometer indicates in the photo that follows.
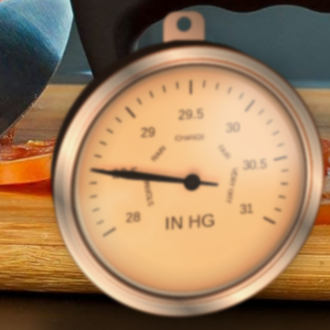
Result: 28.5 inHg
